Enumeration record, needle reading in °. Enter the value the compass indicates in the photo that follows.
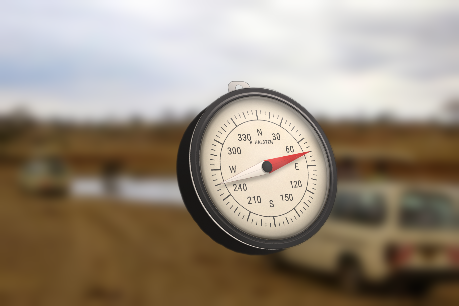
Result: 75 °
